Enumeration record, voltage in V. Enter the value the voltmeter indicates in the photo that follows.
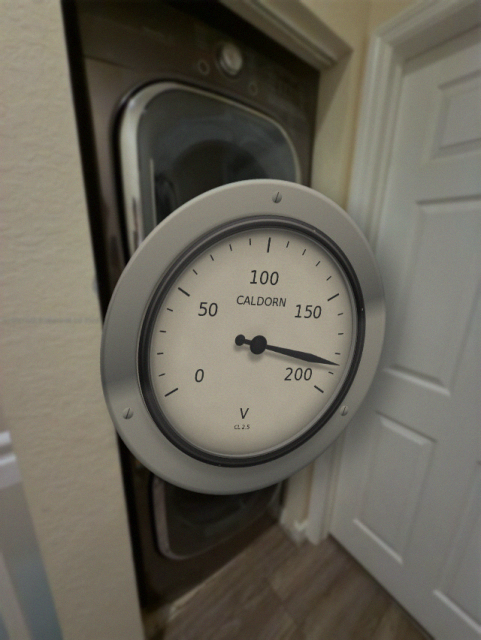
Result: 185 V
